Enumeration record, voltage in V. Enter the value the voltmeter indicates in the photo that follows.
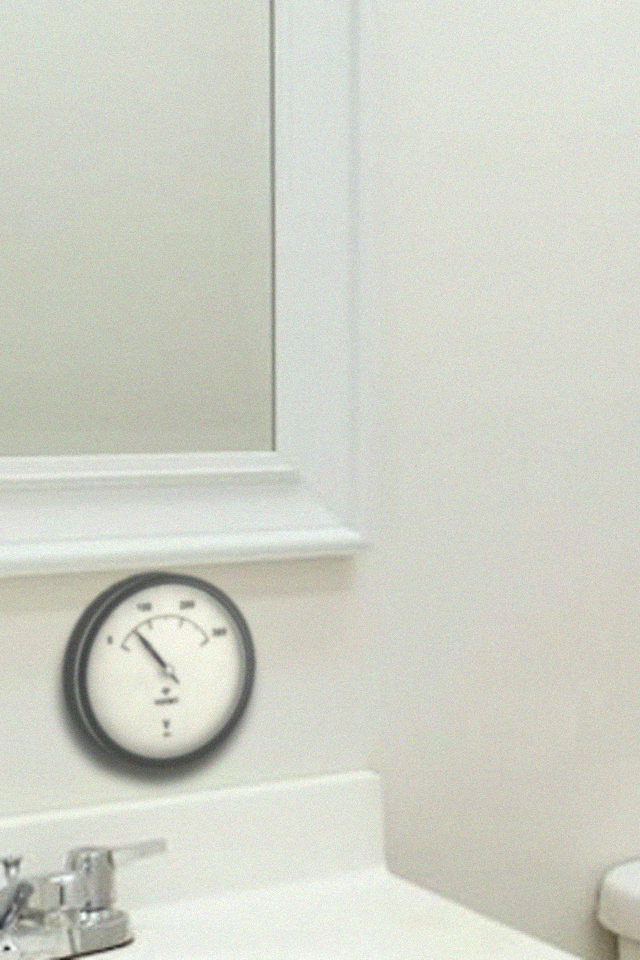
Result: 50 V
